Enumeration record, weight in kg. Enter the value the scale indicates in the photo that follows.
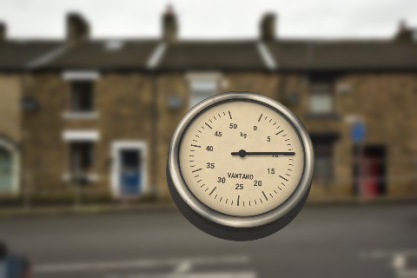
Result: 10 kg
